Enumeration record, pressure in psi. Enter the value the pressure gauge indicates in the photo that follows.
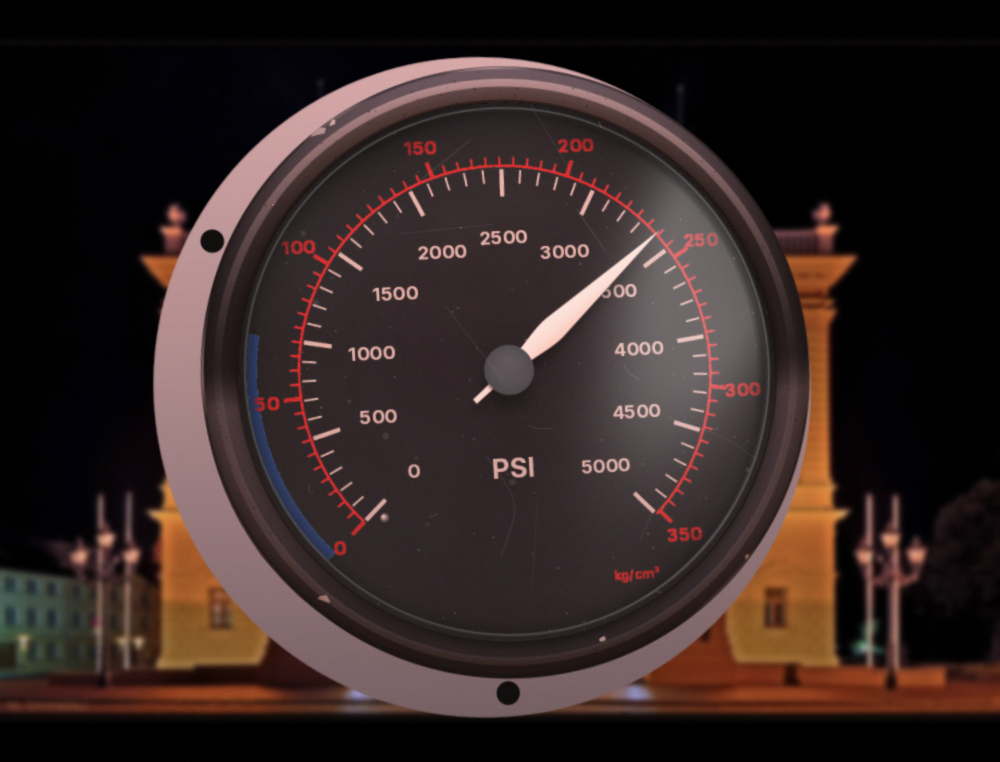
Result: 3400 psi
